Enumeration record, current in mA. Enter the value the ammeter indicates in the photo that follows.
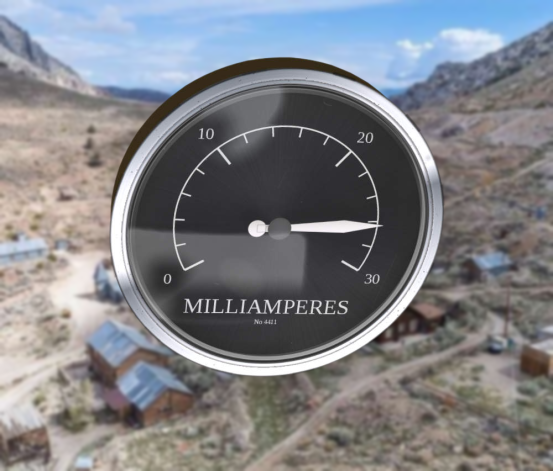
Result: 26 mA
